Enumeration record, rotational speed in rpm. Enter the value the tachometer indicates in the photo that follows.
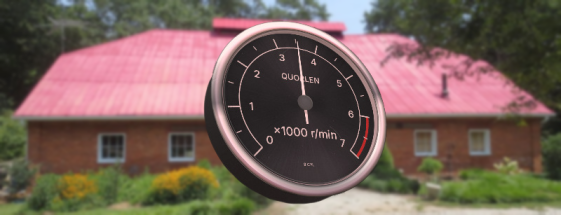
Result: 3500 rpm
